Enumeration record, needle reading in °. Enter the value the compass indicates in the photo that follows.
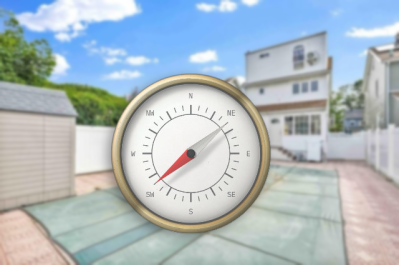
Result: 230 °
